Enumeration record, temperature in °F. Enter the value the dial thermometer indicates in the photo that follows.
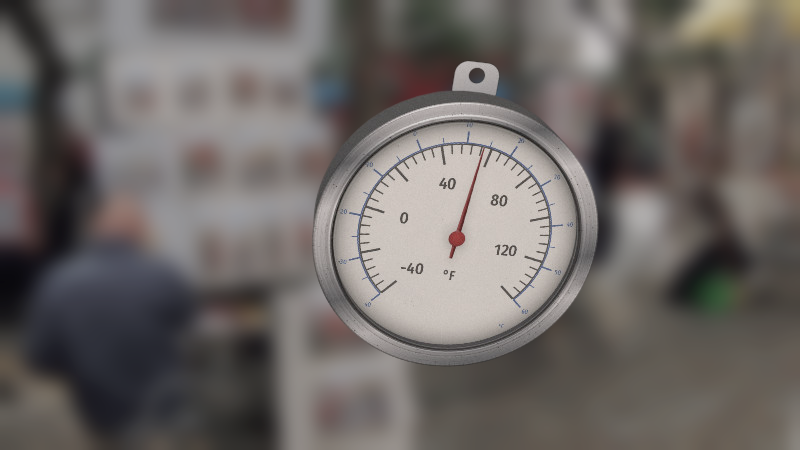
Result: 56 °F
